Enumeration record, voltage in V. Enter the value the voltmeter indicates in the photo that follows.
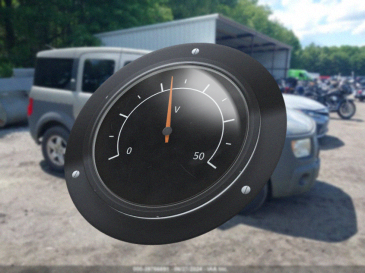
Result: 22.5 V
